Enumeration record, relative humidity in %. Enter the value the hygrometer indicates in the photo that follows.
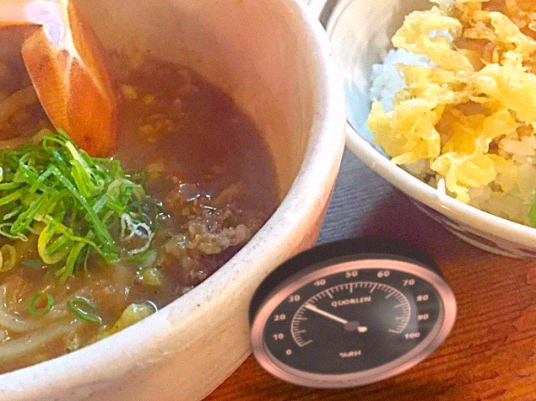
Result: 30 %
